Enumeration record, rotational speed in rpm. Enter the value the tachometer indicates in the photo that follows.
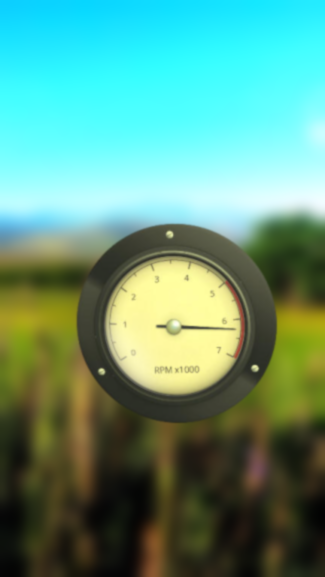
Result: 6250 rpm
